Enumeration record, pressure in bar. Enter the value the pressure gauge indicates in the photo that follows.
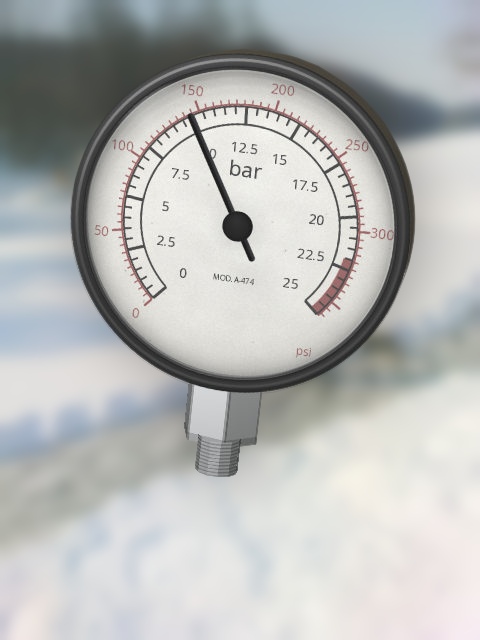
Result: 10 bar
